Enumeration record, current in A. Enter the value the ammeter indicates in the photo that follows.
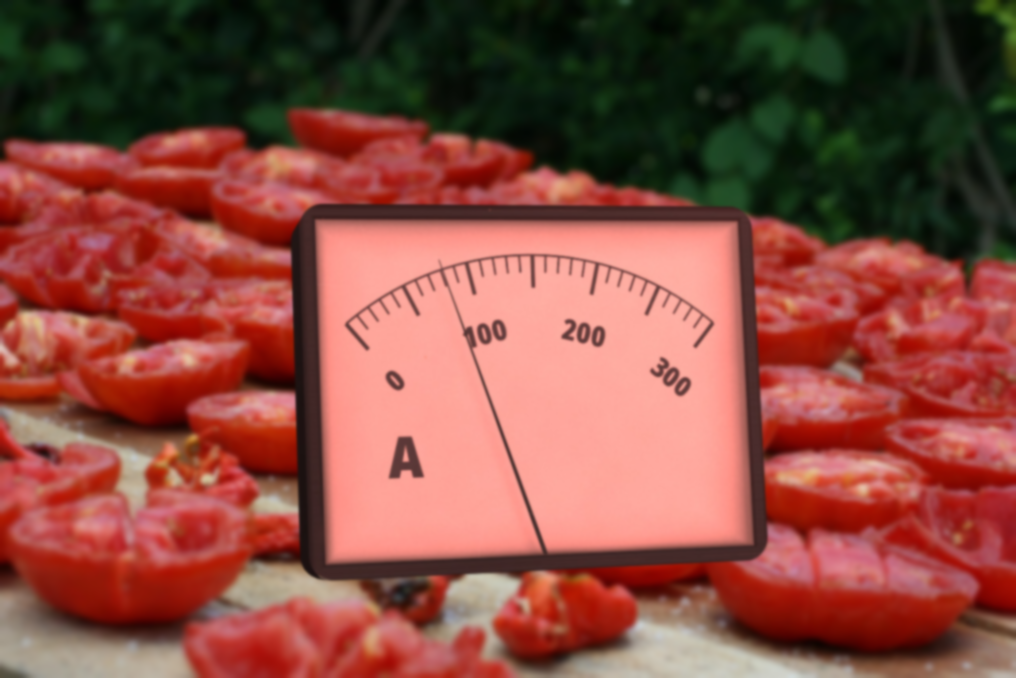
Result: 80 A
